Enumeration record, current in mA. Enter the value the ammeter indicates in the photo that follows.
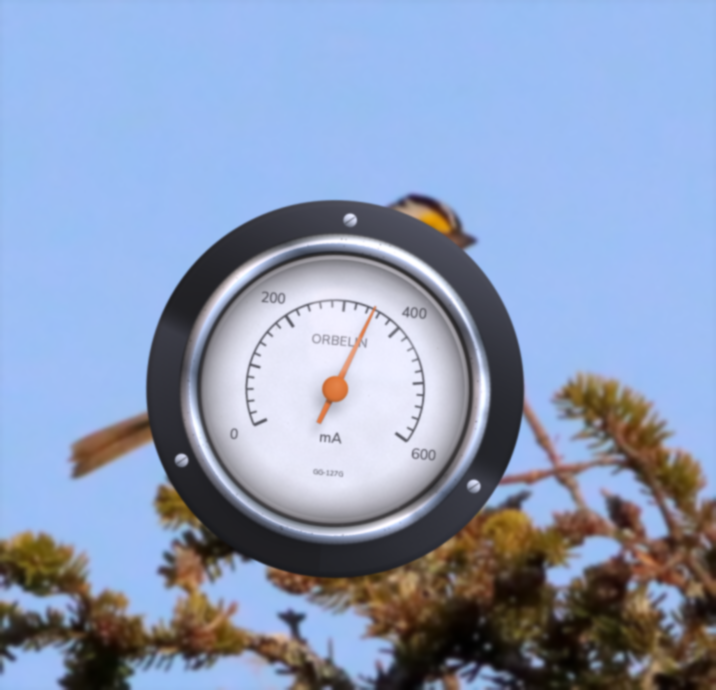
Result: 350 mA
